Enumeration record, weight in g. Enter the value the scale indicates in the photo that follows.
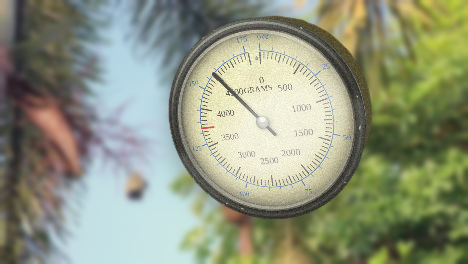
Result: 4500 g
